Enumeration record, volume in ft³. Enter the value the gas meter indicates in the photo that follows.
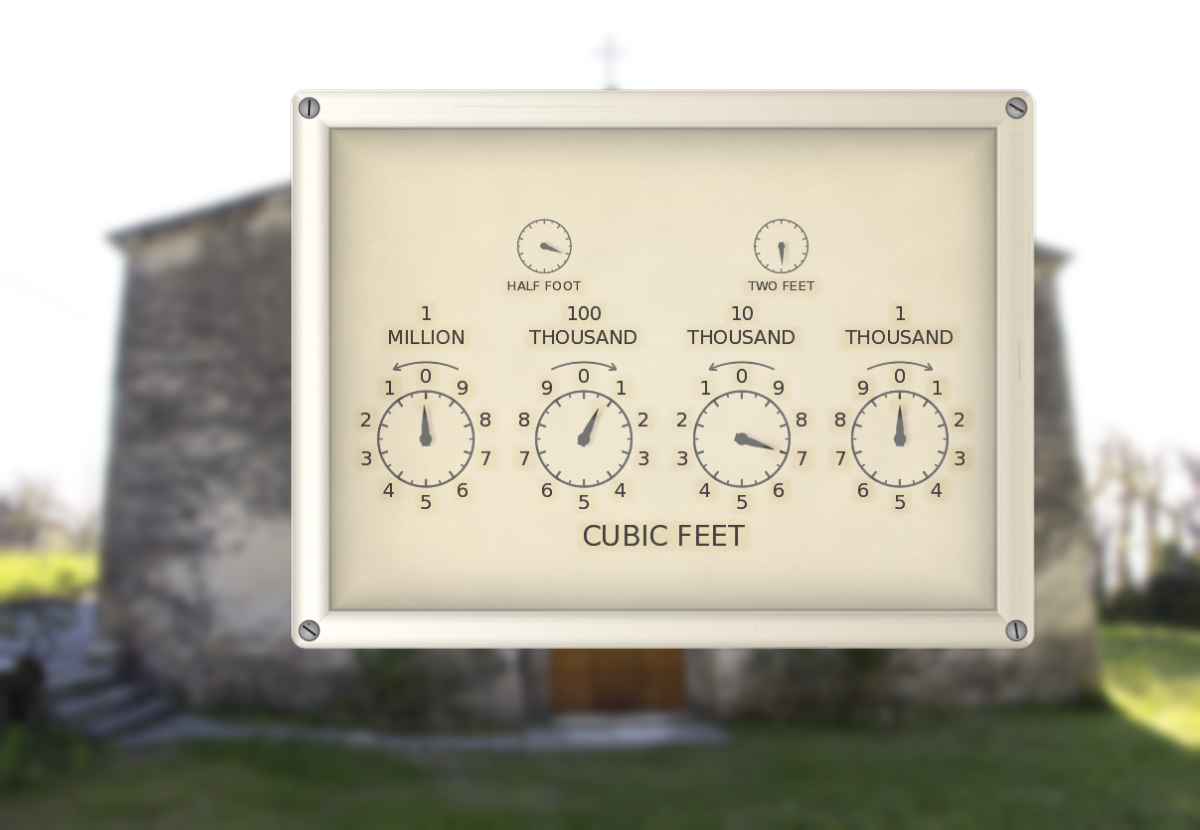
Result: 7000 ft³
